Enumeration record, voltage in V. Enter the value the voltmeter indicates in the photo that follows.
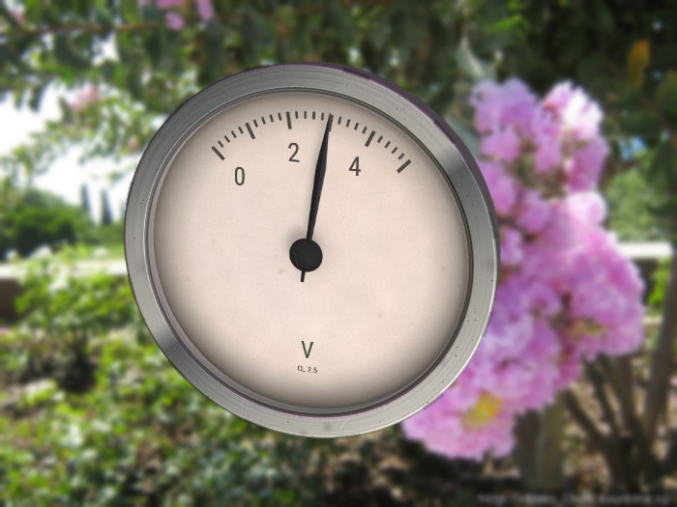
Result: 3 V
